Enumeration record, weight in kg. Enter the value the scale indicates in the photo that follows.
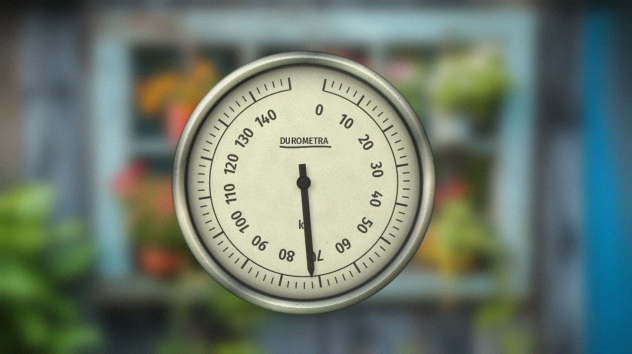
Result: 72 kg
